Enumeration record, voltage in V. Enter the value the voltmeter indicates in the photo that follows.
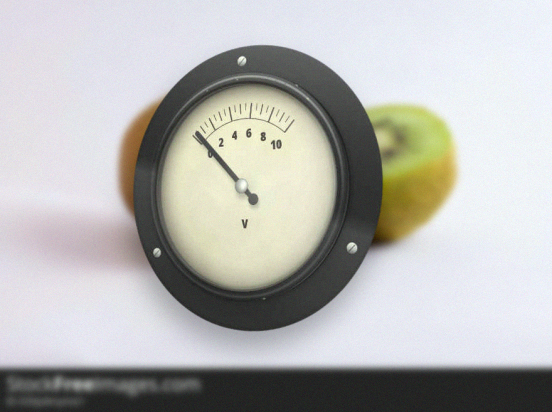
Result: 0.5 V
